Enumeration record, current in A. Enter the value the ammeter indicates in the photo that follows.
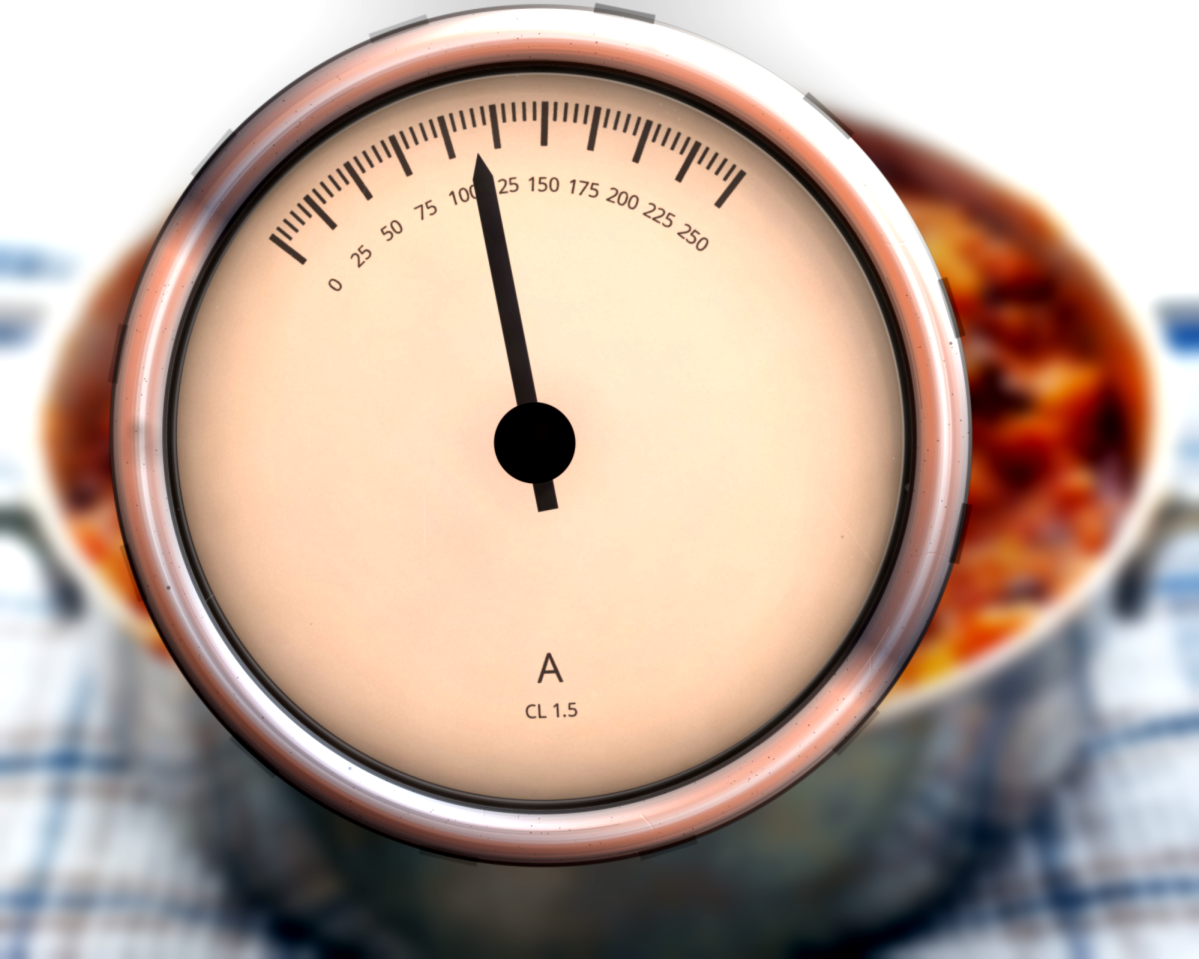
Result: 115 A
